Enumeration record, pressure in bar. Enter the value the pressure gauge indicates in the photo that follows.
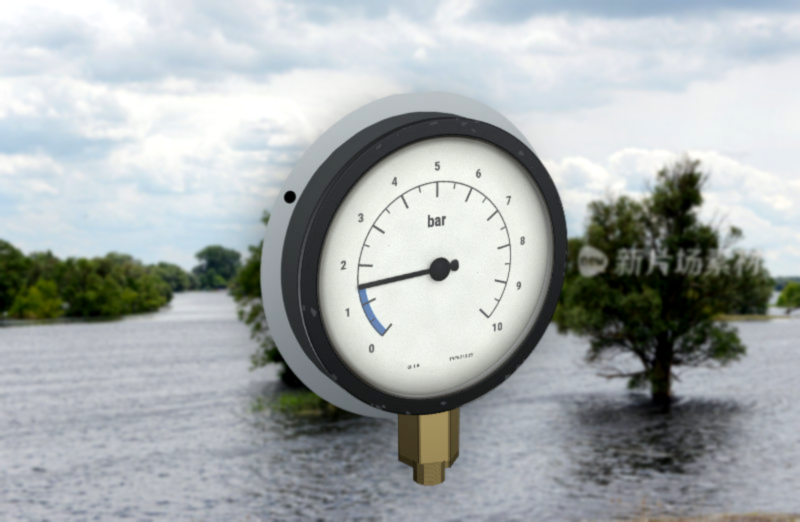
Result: 1.5 bar
